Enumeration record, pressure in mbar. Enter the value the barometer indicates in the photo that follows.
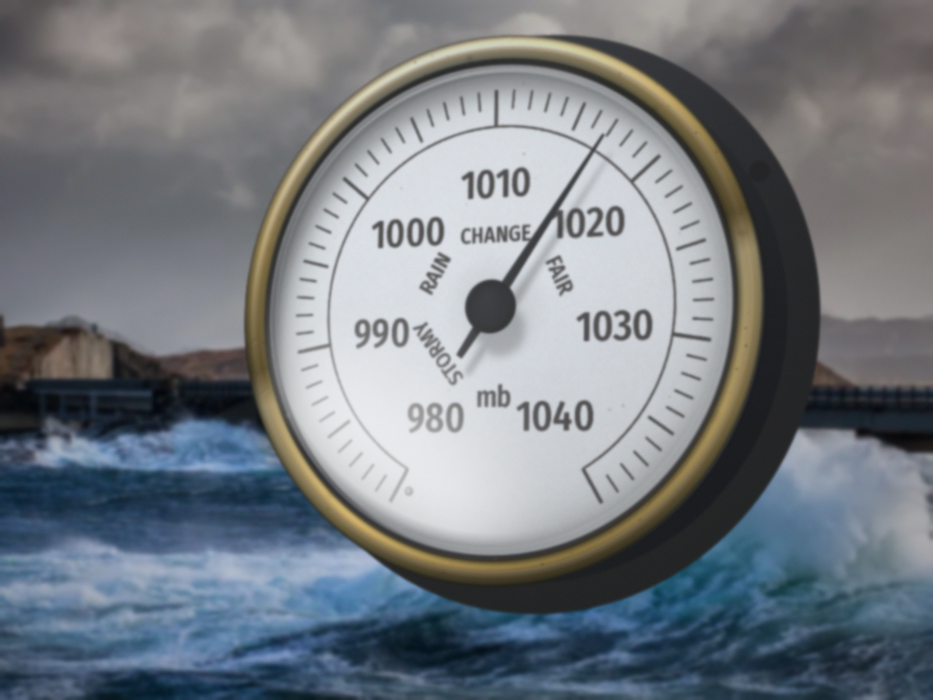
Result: 1017 mbar
